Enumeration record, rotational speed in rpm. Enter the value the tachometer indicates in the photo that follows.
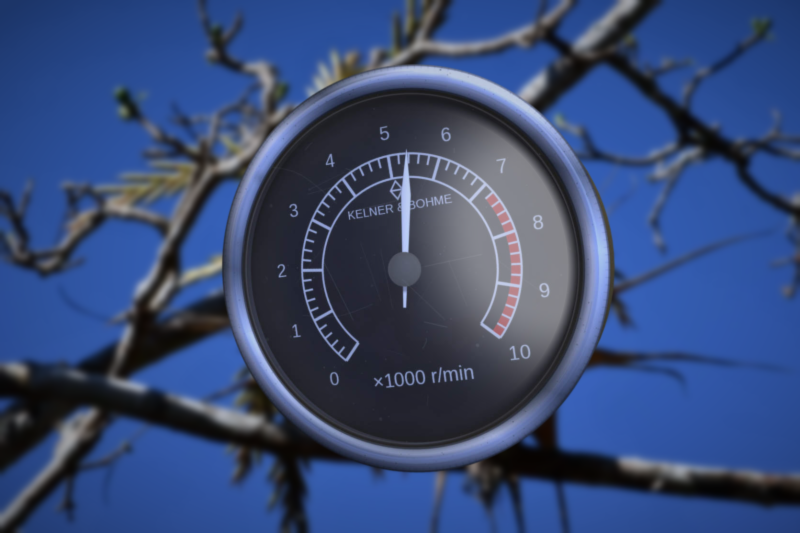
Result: 5400 rpm
